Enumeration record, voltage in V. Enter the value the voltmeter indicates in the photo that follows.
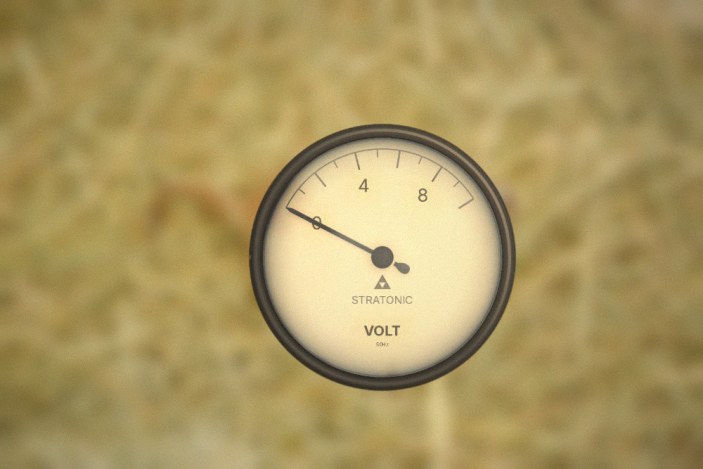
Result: 0 V
